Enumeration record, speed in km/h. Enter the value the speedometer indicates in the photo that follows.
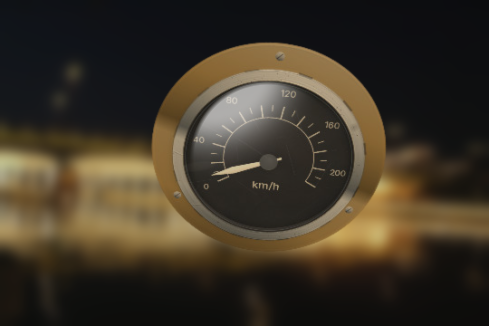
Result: 10 km/h
